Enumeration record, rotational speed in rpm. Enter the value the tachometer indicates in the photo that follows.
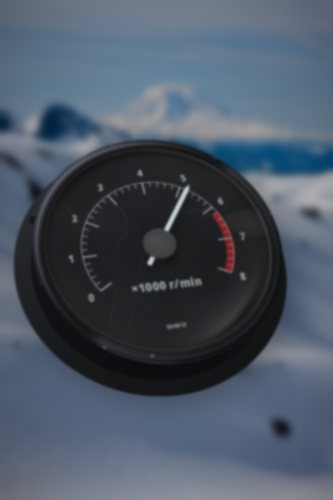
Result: 5200 rpm
